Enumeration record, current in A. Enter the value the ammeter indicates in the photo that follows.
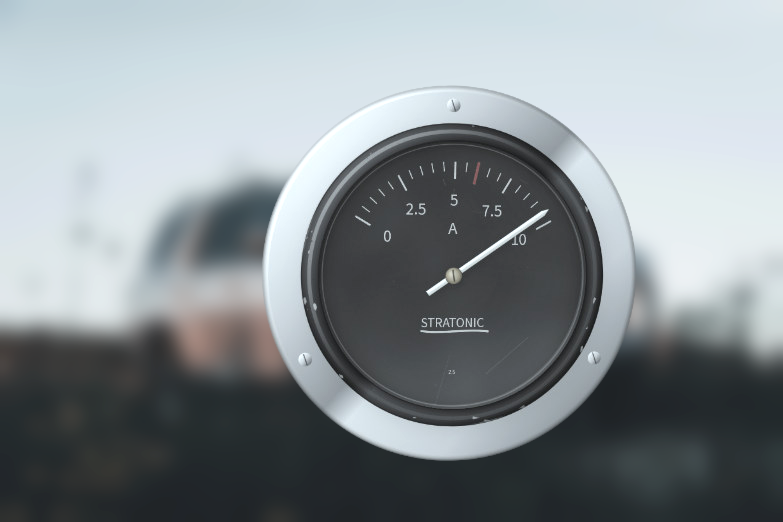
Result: 9.5 A
